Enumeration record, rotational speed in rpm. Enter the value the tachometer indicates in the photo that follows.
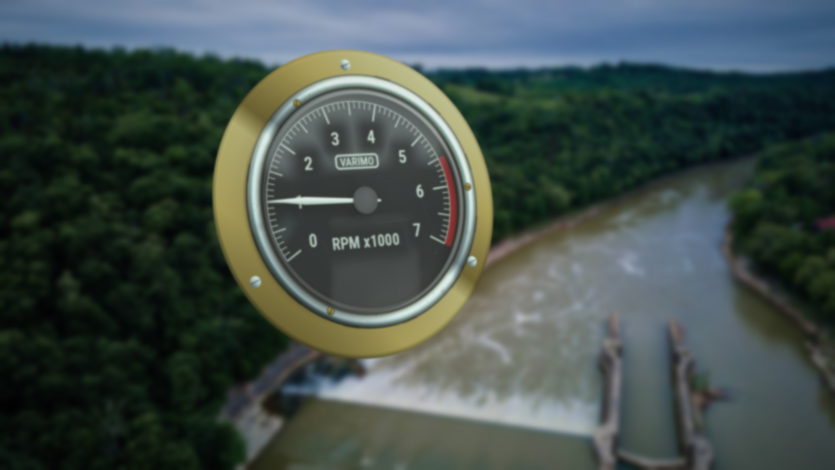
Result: 1000 rpm
